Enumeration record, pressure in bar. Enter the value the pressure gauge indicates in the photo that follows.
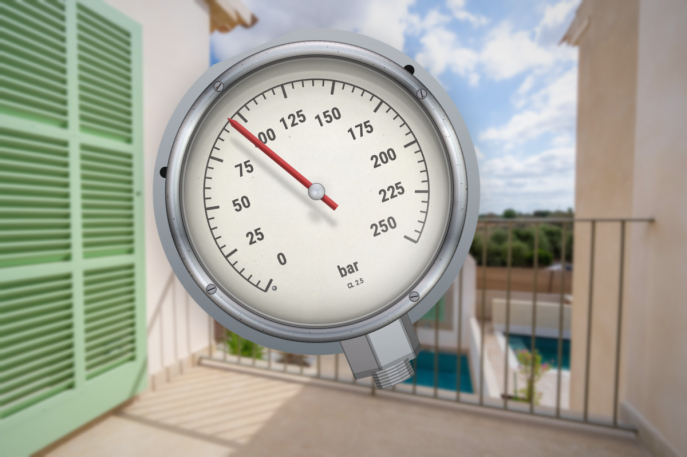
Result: 95 bar
